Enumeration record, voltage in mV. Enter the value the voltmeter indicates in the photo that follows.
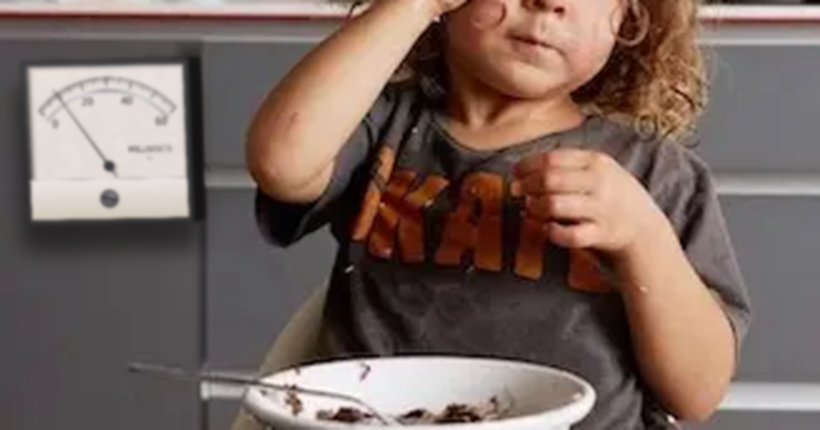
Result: 10 mV
